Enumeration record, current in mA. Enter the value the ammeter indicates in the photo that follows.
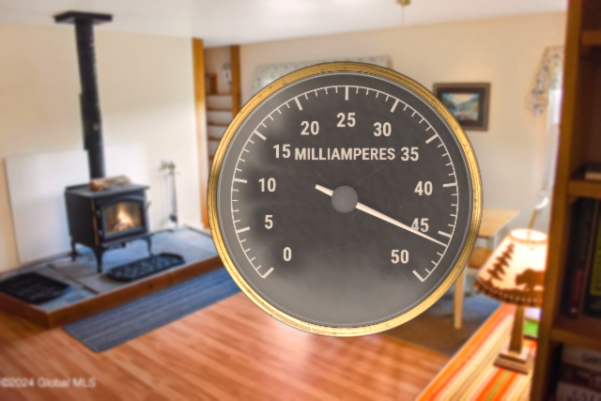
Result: 46 mA
